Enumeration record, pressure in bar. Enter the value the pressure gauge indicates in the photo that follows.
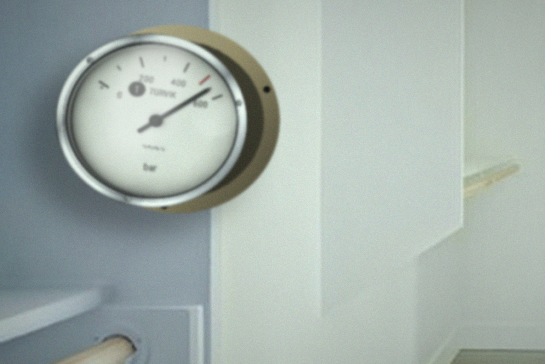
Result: 550 bar
